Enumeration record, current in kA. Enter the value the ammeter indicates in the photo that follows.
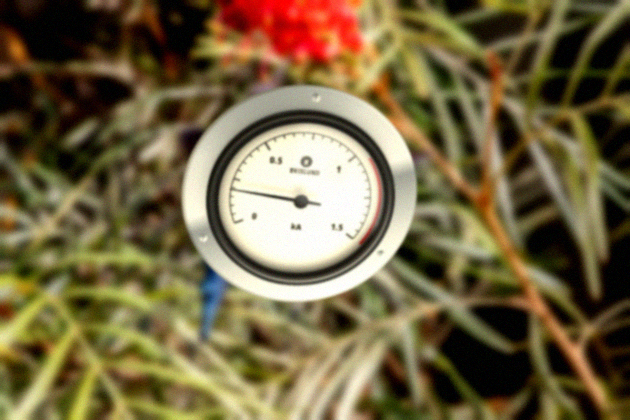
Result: 0.2 kA
